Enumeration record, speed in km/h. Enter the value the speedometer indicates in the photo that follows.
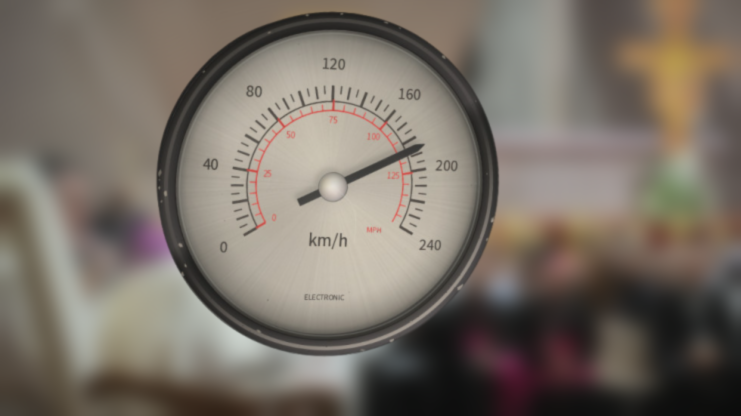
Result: 185 km/h
